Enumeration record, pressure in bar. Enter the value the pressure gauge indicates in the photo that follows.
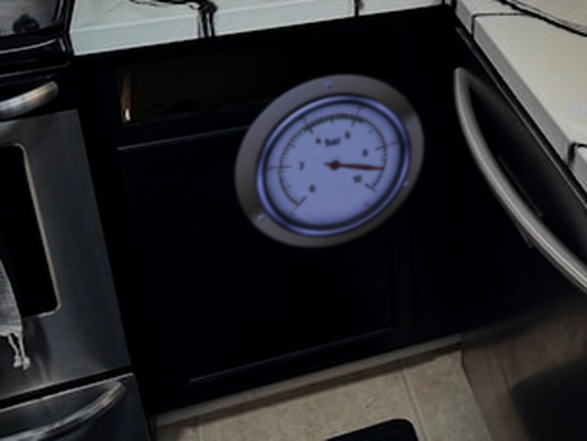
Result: 9 bar
